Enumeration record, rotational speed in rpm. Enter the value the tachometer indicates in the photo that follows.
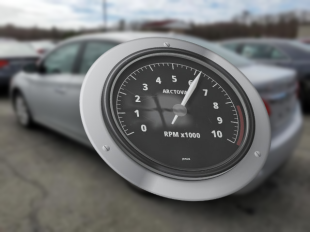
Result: 6200 rpm
